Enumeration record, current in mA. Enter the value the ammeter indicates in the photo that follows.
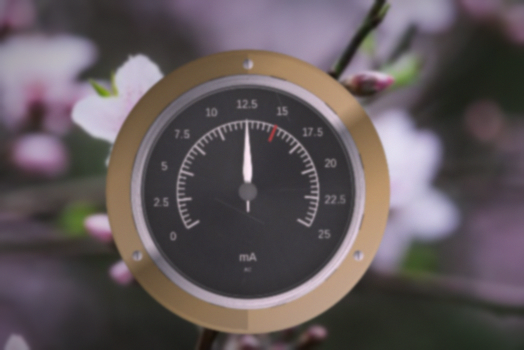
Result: 12.5 mA
